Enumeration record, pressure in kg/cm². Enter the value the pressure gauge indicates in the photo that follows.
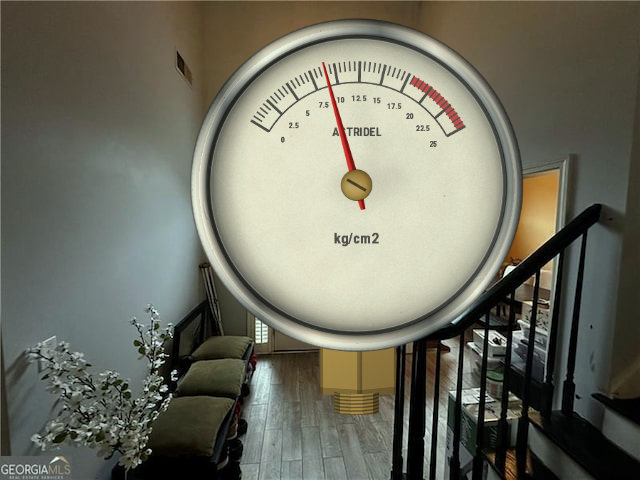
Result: 9 kg/cm²
